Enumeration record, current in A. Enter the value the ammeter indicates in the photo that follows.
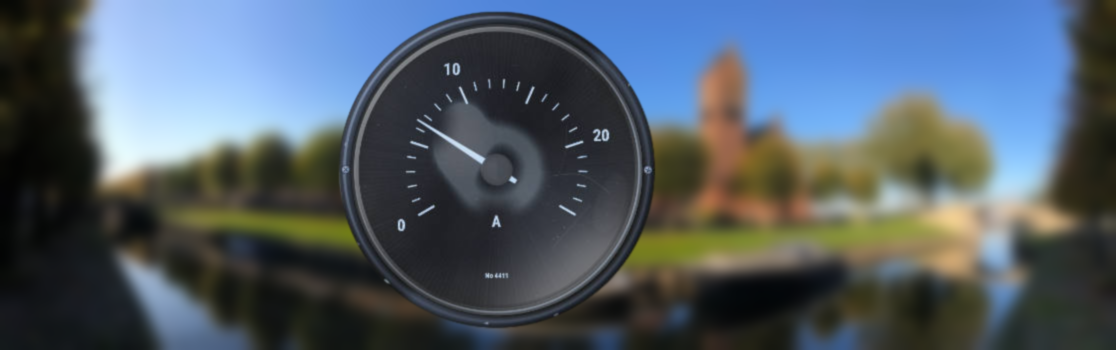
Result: 6.5 A
